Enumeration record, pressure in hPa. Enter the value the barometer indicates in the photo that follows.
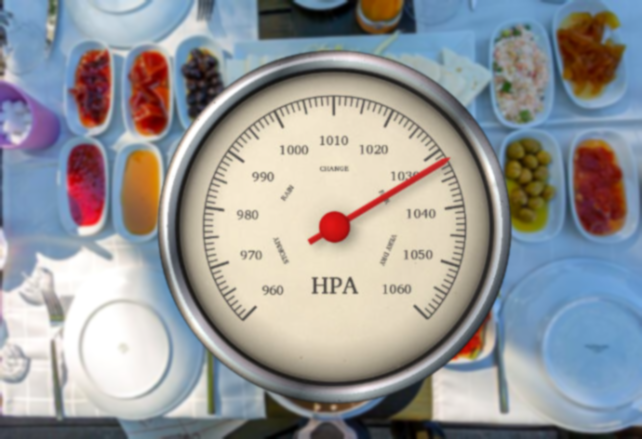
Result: 1032 hPa
